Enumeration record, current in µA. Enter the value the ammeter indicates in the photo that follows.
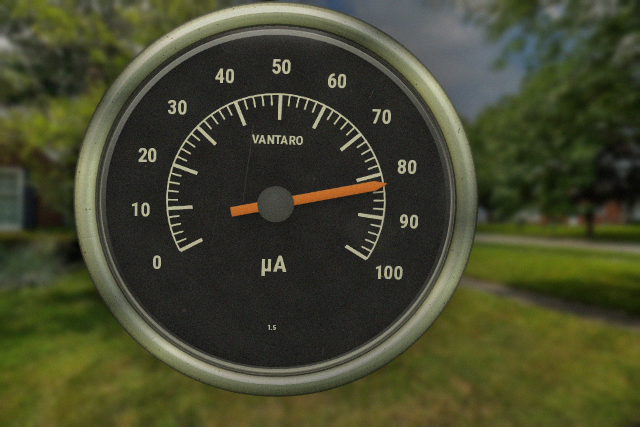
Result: 82 µA
